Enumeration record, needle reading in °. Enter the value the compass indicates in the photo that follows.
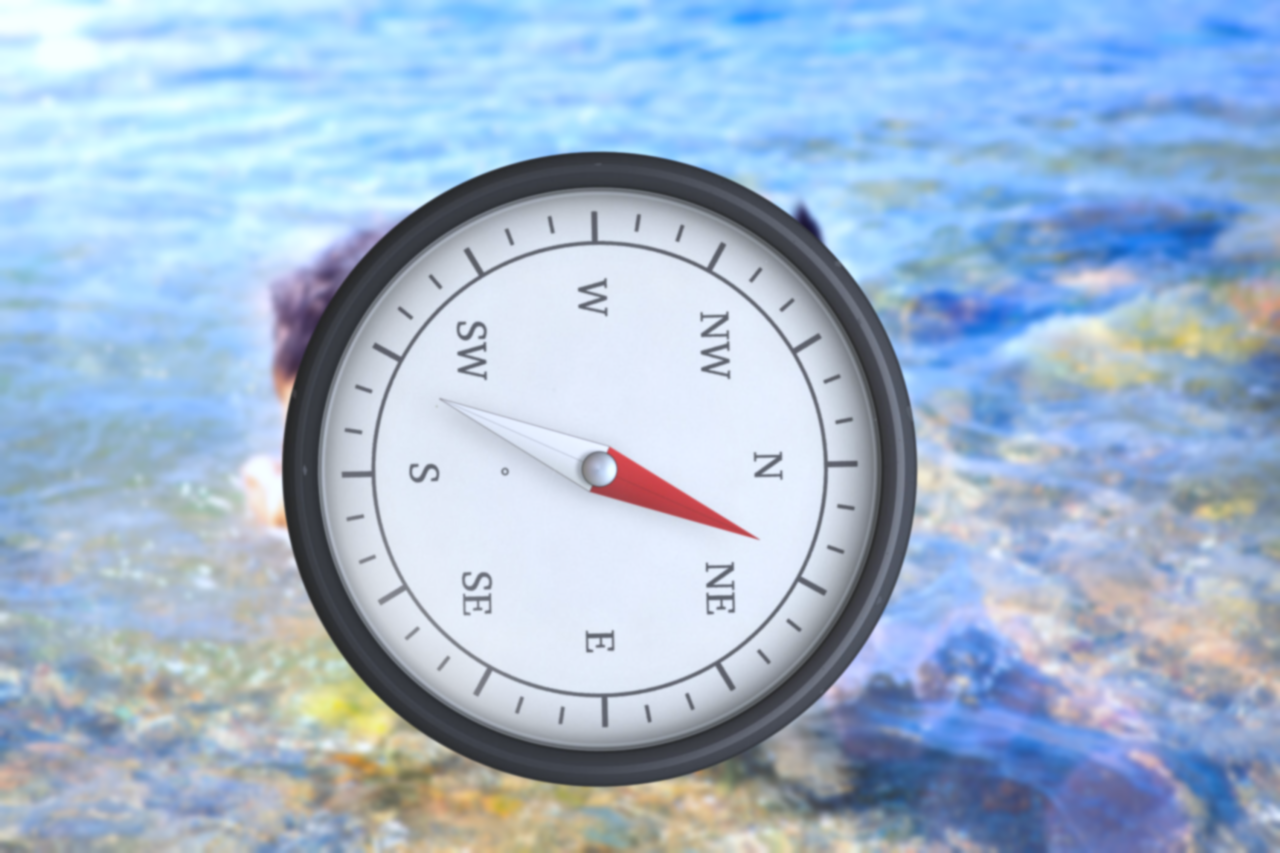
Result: 25 °
